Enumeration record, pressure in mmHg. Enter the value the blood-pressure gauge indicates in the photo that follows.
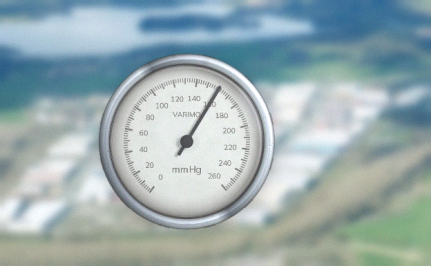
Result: 160 mmHg
